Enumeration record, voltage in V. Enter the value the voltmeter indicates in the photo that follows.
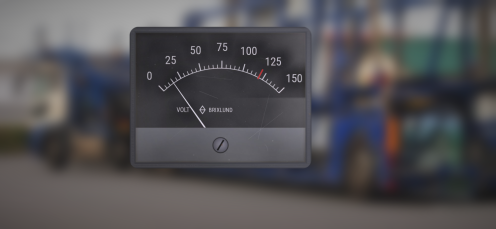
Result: 15 V
